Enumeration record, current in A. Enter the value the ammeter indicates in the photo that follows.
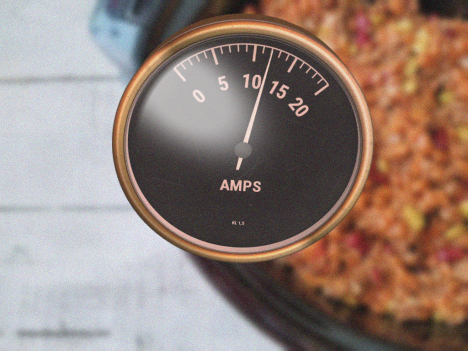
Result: 12 A
